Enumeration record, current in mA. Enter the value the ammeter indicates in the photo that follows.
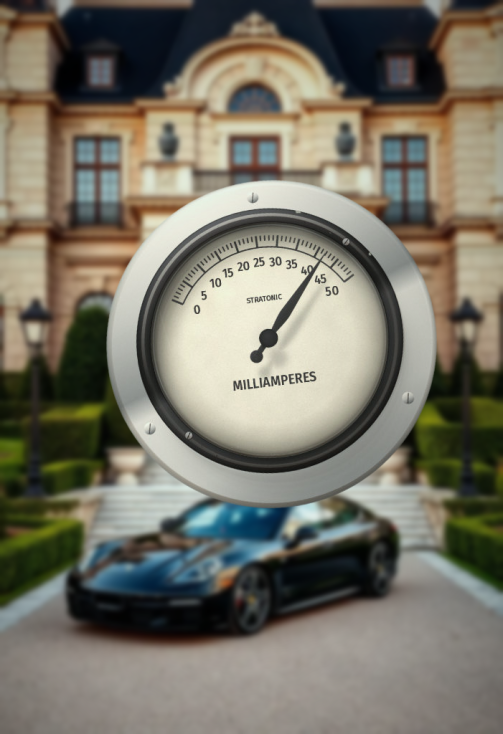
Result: 42 mA
